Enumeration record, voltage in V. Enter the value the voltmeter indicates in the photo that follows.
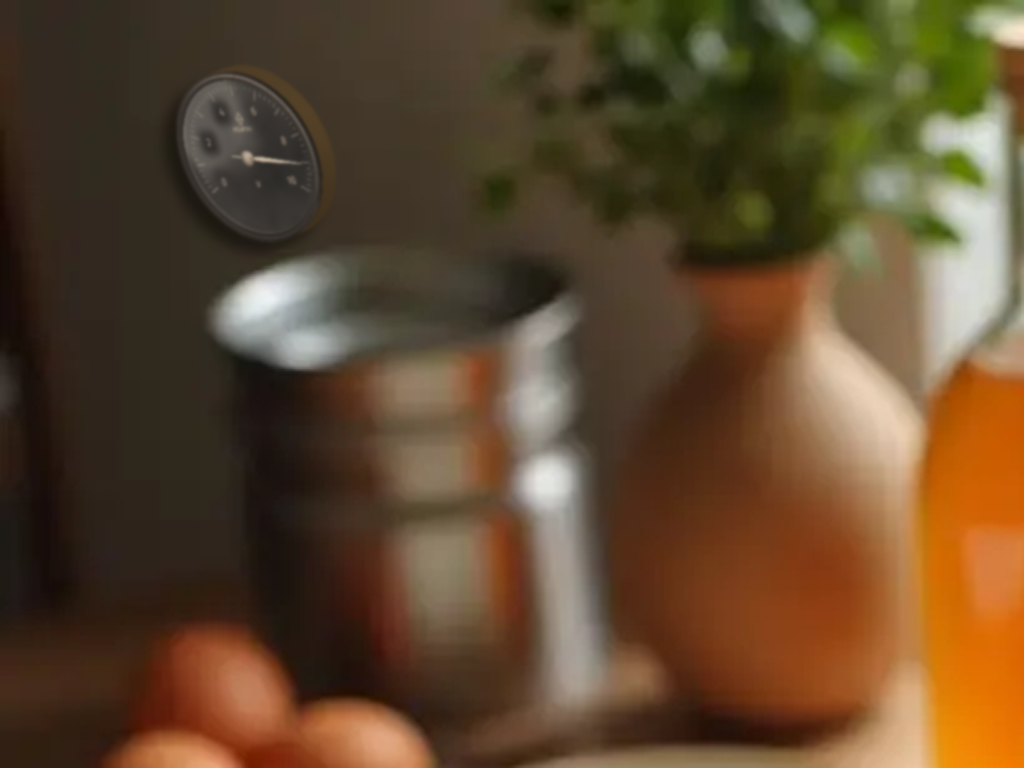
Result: 9 V
